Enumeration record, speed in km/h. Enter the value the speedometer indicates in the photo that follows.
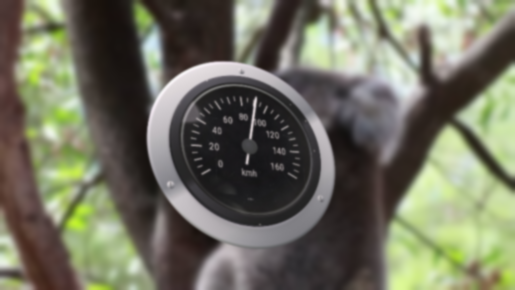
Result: 90 km/h
